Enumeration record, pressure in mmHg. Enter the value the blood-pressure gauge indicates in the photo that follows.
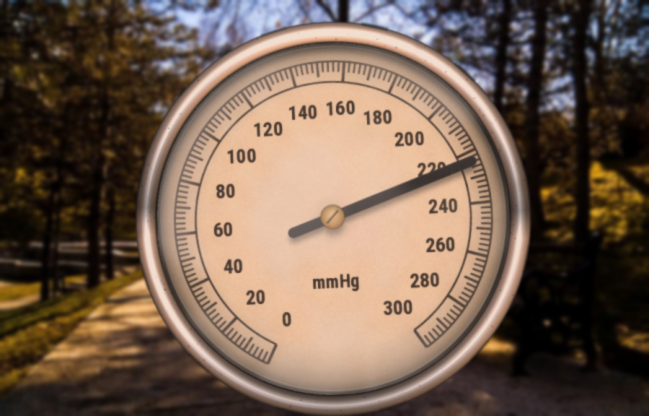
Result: 224 mmHg
